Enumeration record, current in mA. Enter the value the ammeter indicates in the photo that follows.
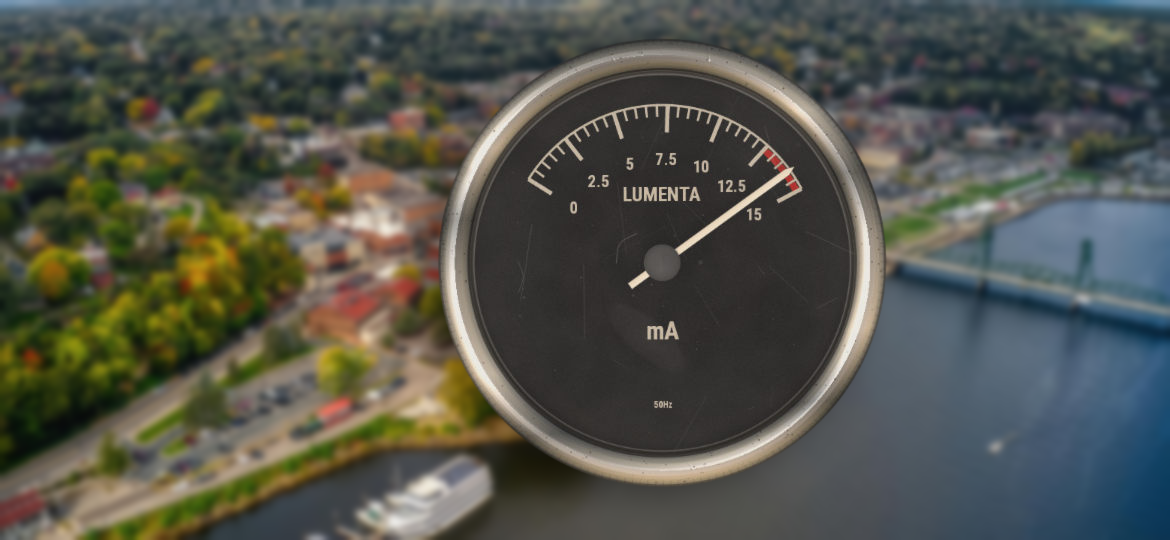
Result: 14 mA
